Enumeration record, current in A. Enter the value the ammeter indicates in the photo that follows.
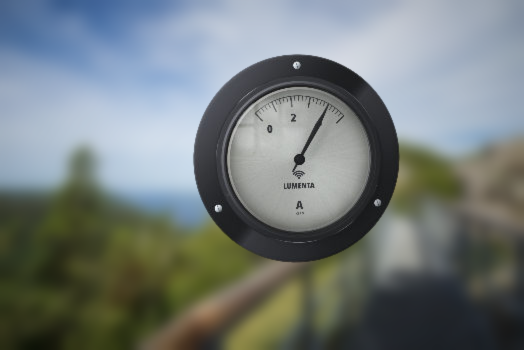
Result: 4 A
